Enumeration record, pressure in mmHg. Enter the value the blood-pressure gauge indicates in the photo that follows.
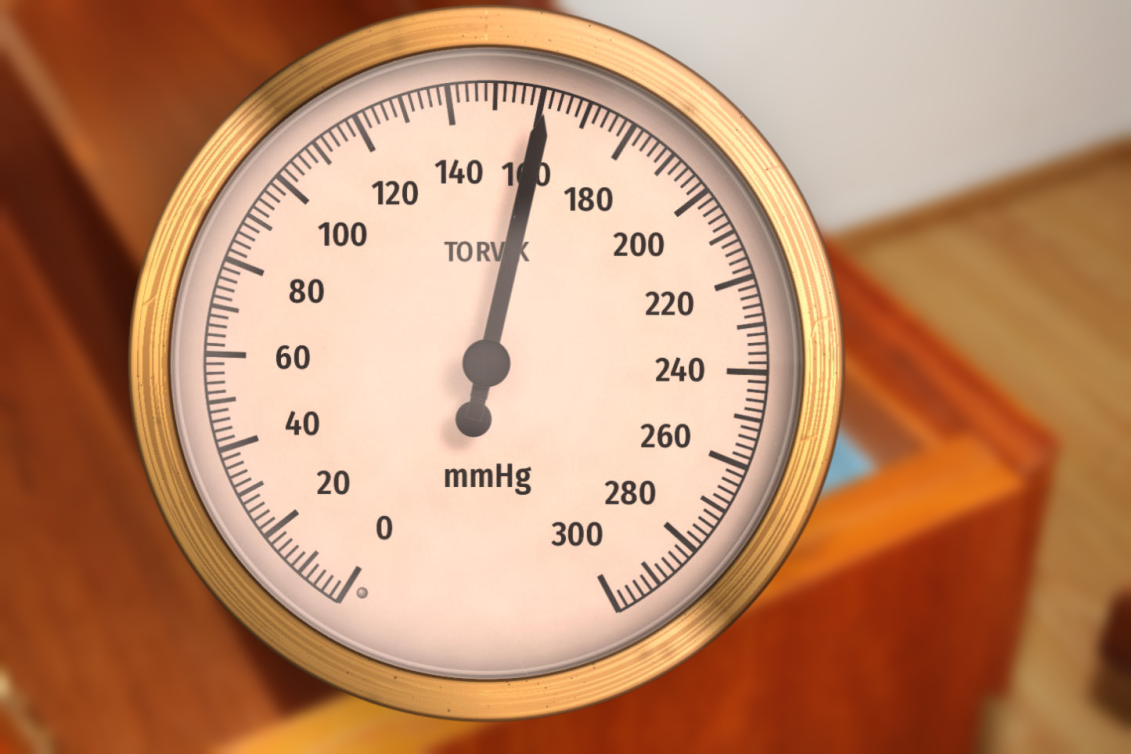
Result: 161 mmHg
